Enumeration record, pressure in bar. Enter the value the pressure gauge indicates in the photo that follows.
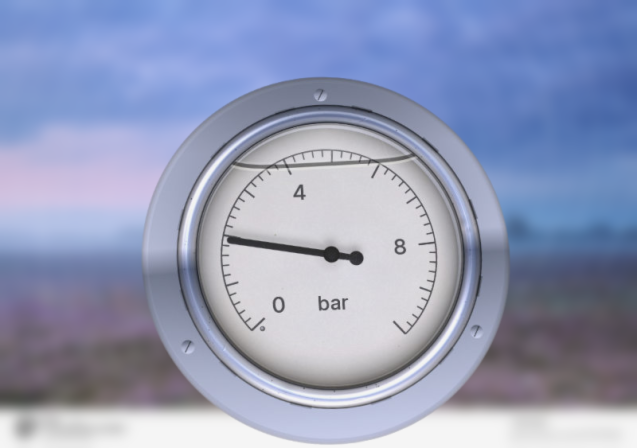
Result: 1.9 bar
